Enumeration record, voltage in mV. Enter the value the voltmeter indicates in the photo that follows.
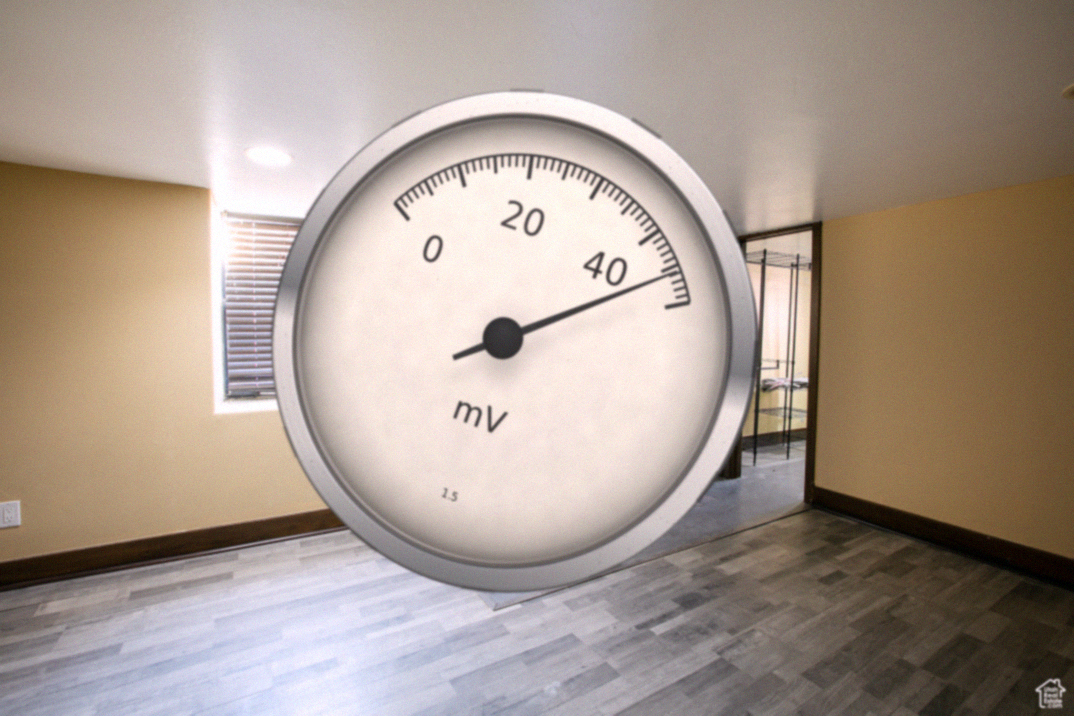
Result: 46 mV
